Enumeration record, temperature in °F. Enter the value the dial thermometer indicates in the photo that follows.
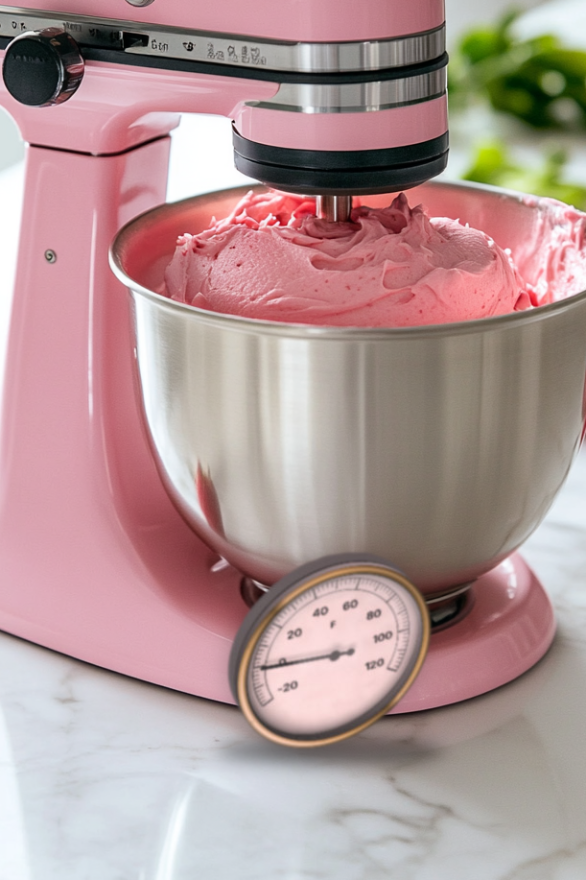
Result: 0 °F
